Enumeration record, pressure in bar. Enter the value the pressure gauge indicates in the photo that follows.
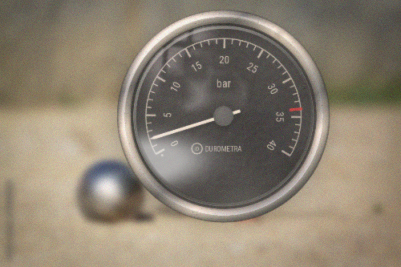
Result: 2 bar
